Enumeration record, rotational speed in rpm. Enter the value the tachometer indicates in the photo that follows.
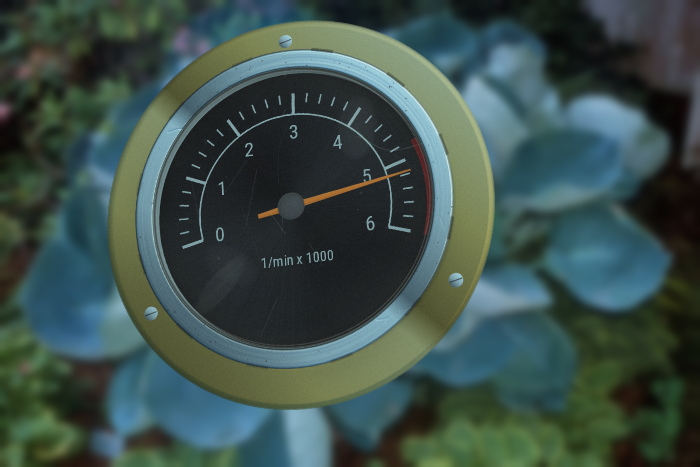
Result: 5200 rpm
